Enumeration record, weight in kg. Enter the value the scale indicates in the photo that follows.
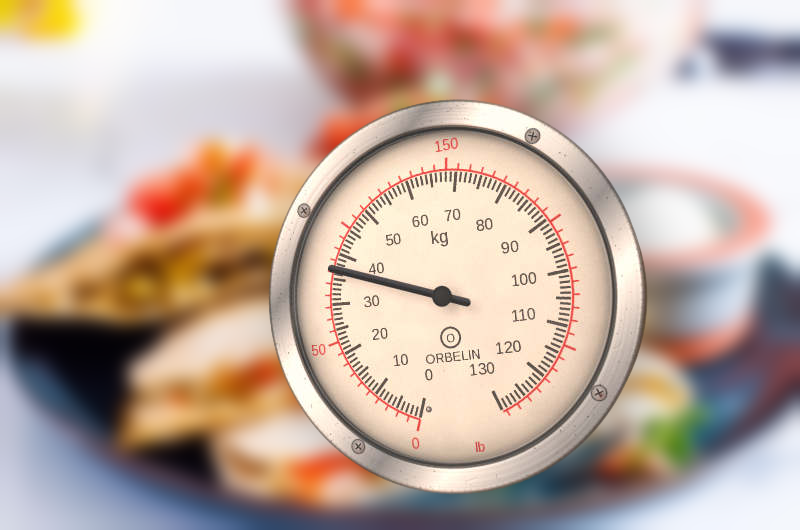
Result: 37 kg
